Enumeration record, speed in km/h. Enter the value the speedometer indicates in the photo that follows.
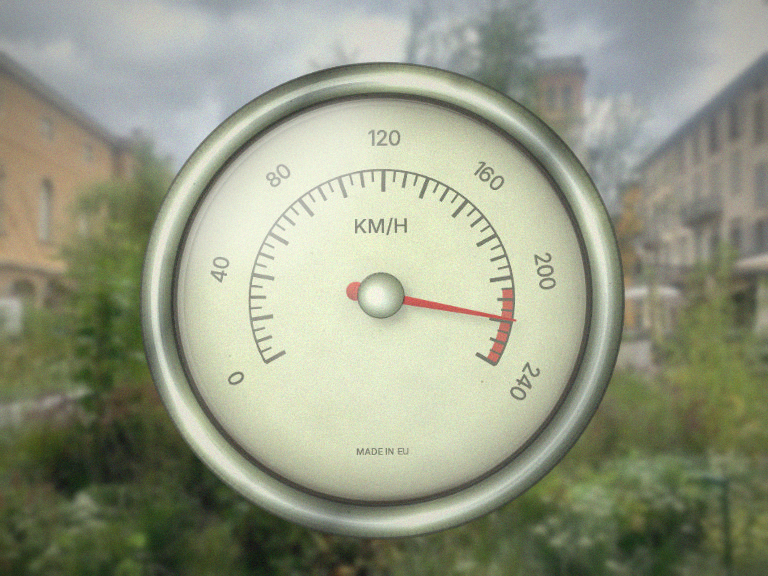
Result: 220 km/h
